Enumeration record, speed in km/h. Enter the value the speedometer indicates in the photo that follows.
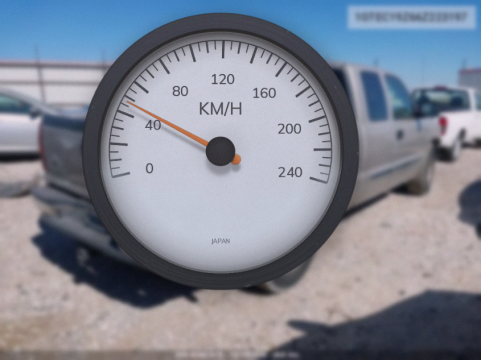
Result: 47.5 km/h
